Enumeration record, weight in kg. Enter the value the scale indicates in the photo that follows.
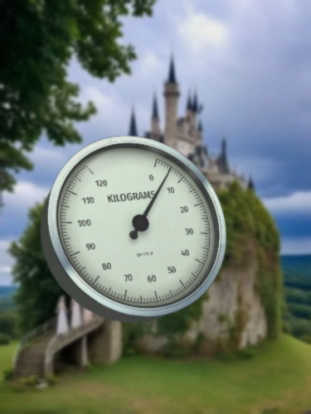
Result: 5 kg
